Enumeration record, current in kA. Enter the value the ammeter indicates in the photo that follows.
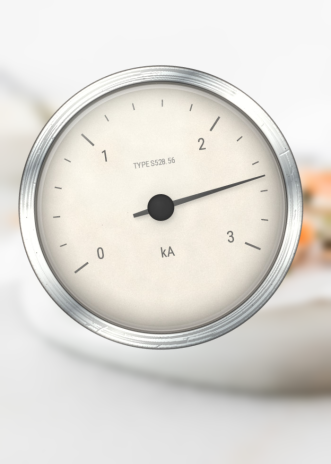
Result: 2.5 kA
